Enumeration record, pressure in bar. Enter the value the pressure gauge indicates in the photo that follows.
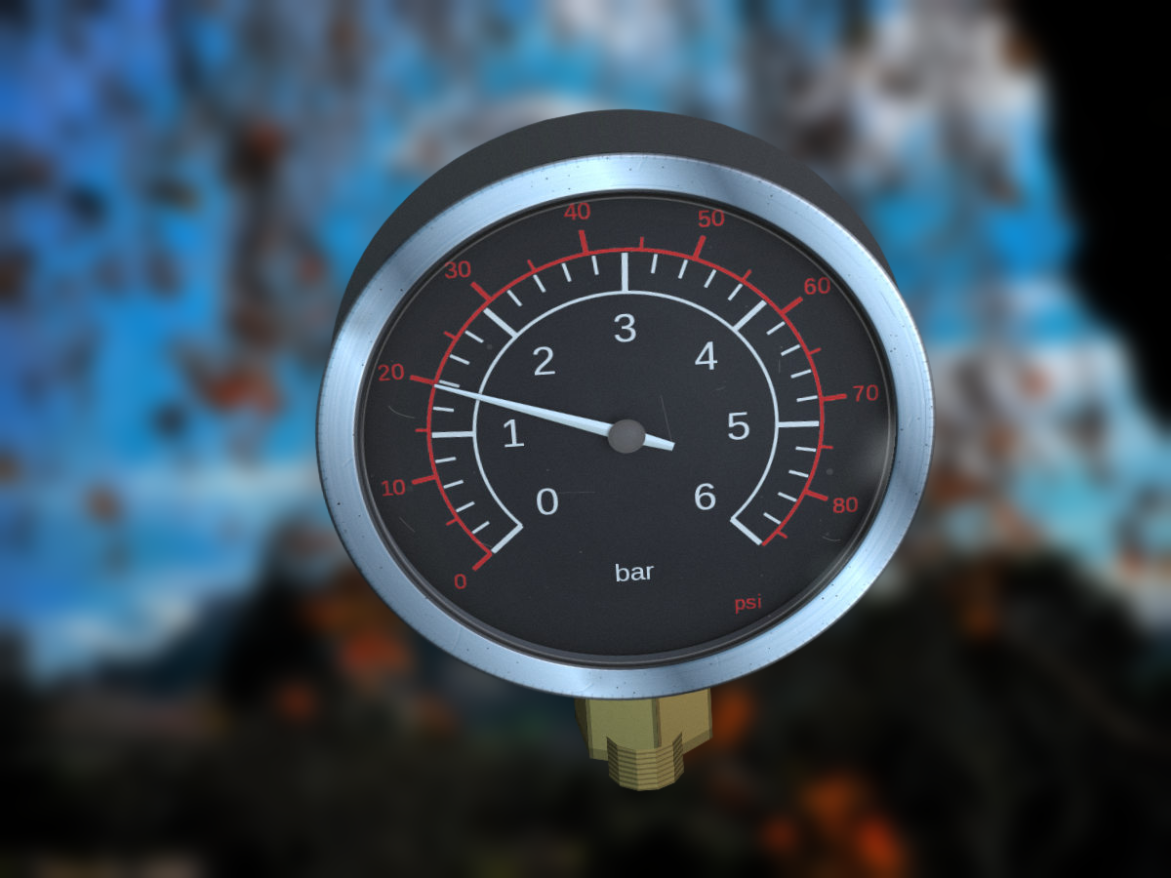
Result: 1.4 bar
